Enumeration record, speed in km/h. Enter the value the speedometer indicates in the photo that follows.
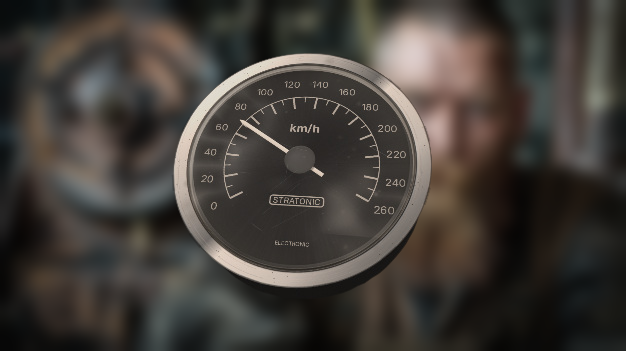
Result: 70 km/h
